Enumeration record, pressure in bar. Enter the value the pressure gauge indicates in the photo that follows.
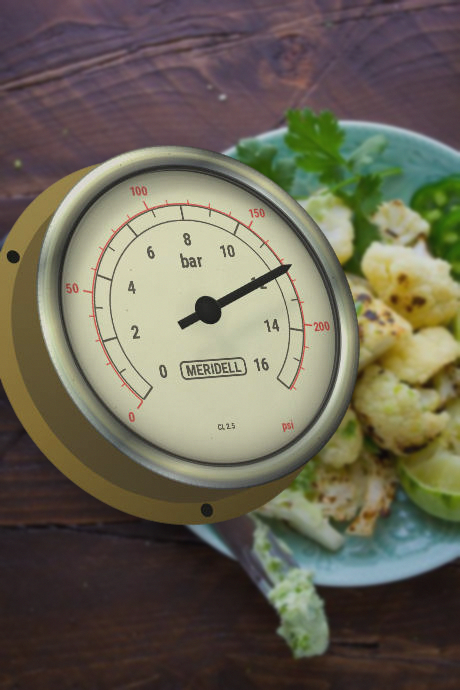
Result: 12 bar
